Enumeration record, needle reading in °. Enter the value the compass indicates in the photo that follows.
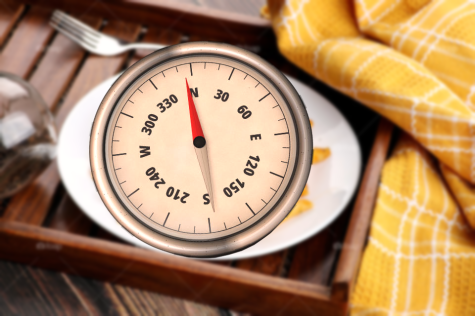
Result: 355 °
